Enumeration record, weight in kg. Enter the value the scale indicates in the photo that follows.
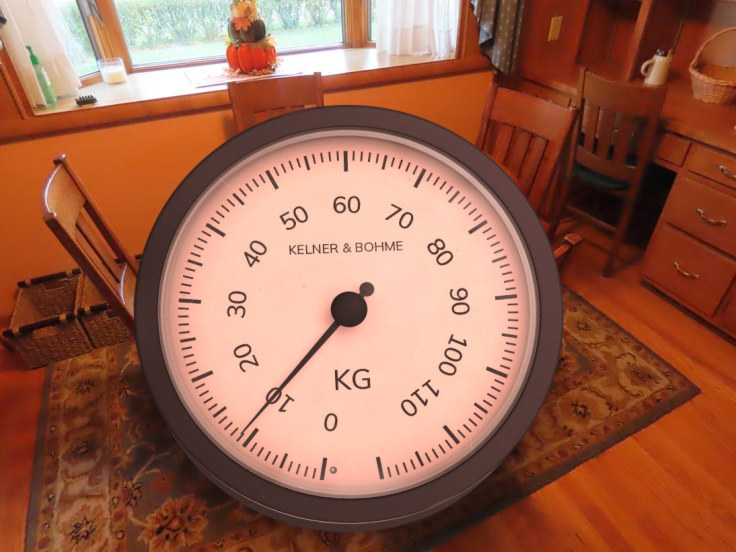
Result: 11 kg
